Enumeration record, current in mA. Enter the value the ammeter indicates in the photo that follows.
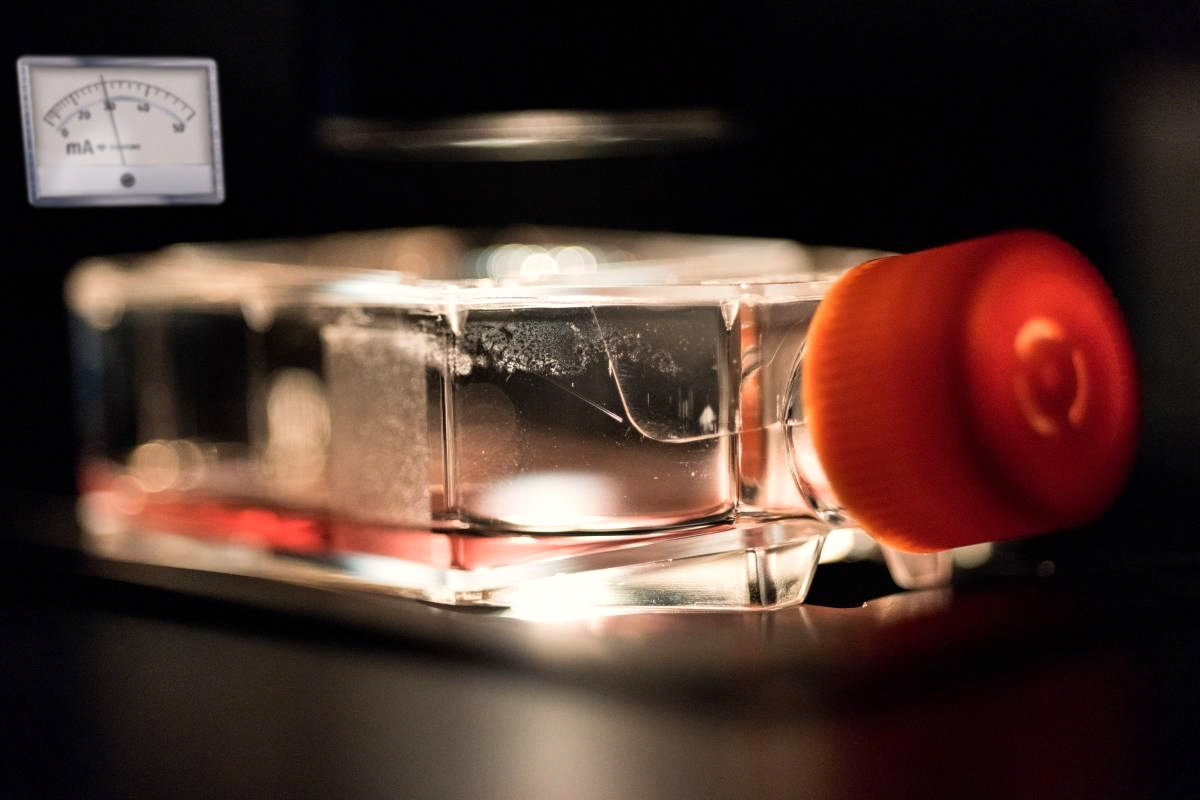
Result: 30 mA
